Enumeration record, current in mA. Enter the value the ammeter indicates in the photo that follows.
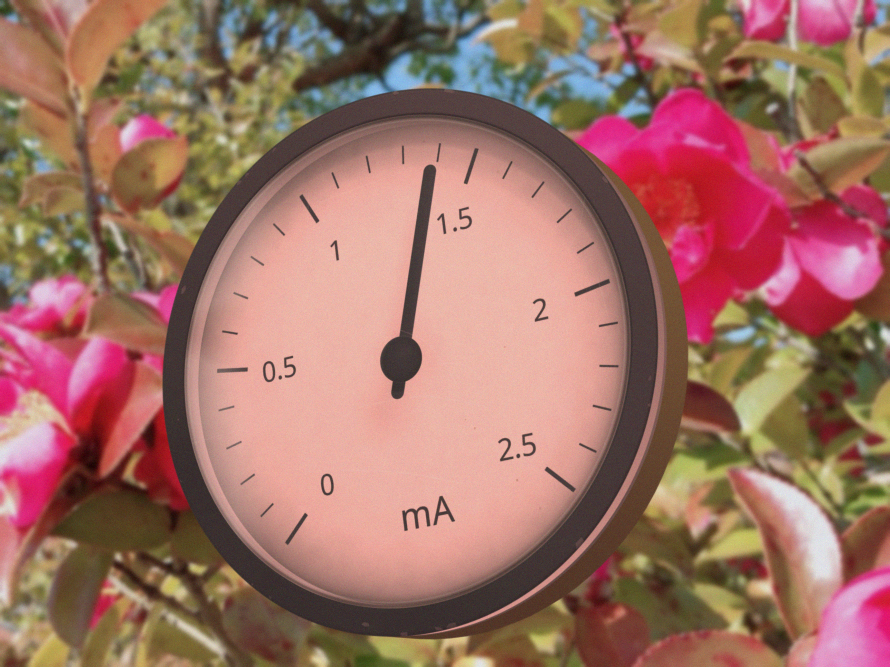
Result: 1.4 mA
